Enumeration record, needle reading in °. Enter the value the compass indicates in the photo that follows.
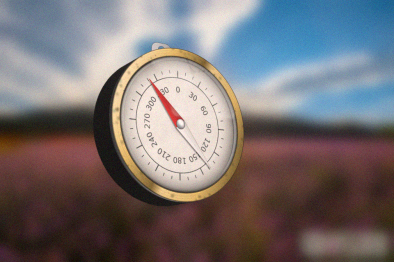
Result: 320 °
